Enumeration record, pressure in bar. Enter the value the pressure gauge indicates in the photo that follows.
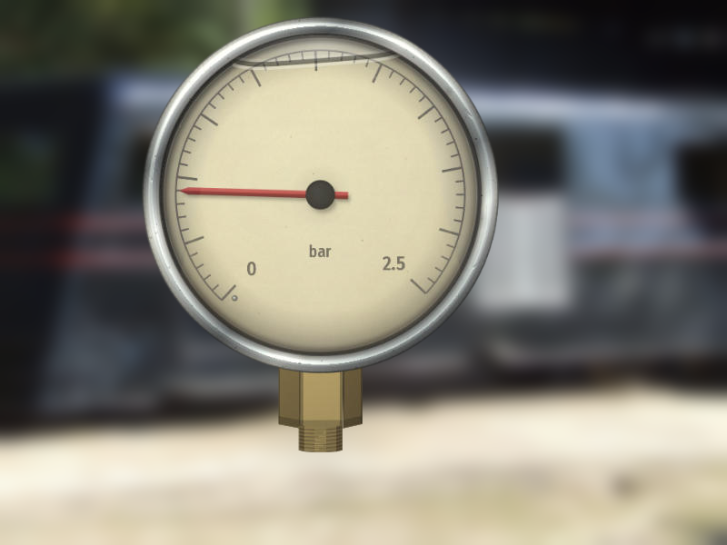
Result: 0.45 bar
